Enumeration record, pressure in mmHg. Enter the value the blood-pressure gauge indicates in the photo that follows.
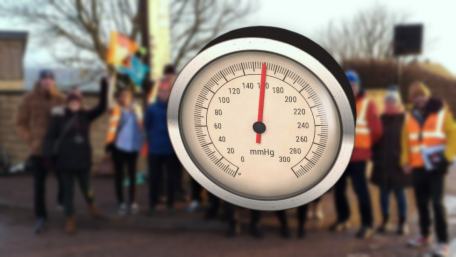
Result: 160 mmHg
